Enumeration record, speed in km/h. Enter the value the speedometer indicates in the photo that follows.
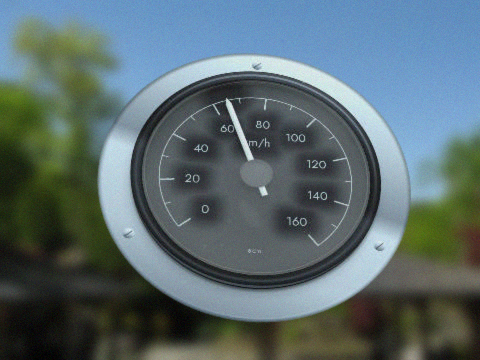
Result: 65 km/h
